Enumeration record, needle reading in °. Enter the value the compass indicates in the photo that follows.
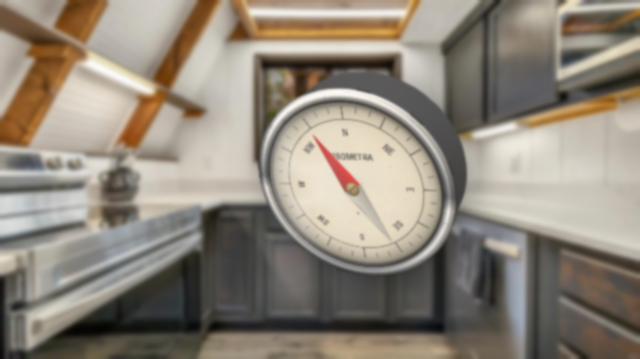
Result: 330 °
